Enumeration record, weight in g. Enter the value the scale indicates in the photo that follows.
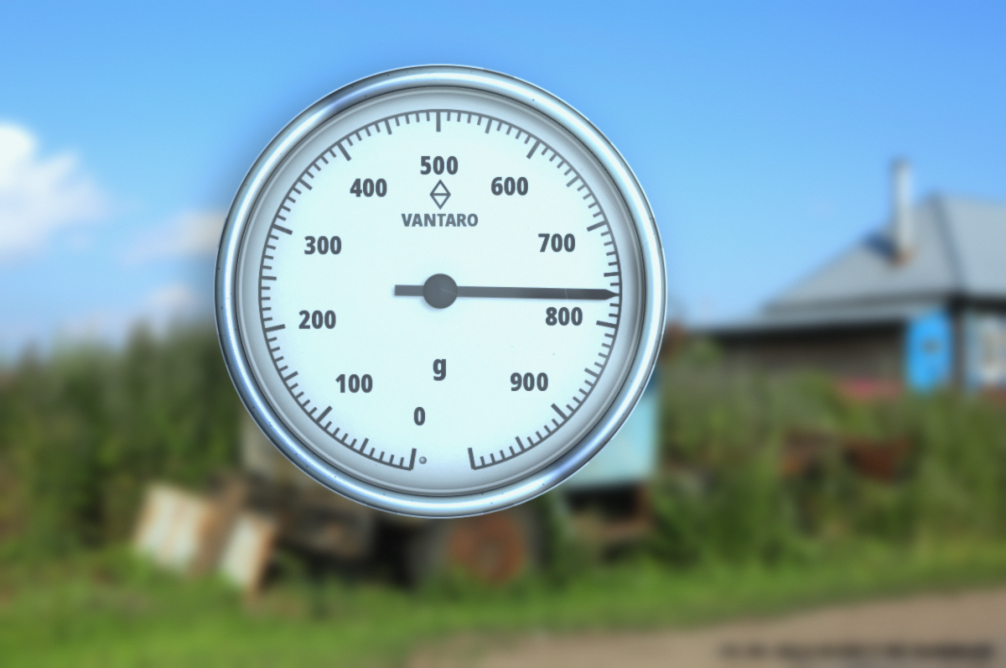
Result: 770 g
